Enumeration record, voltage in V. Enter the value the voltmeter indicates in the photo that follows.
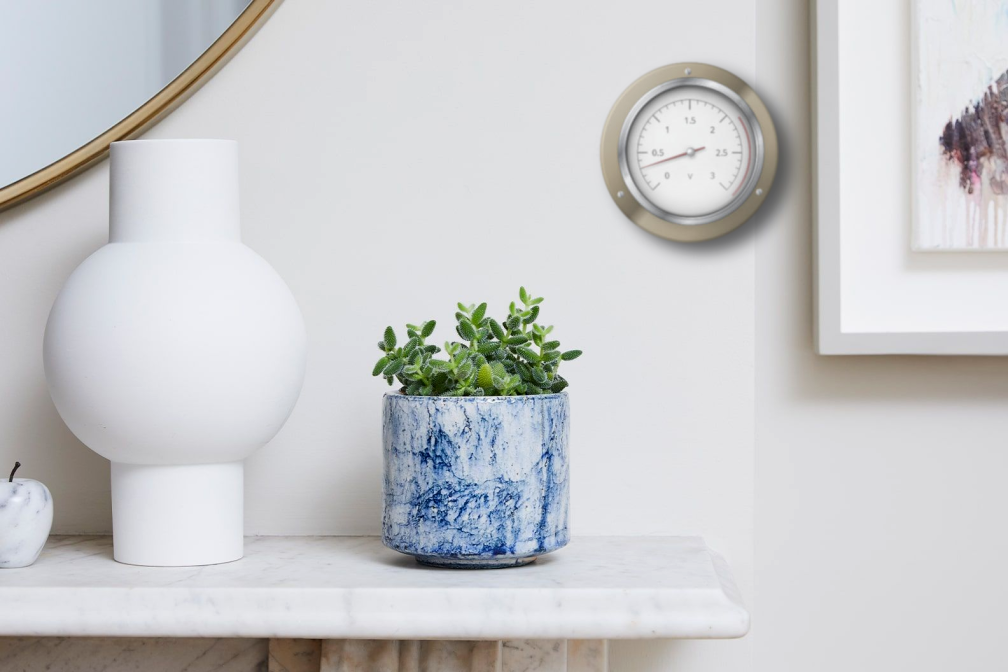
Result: 0.3 V
